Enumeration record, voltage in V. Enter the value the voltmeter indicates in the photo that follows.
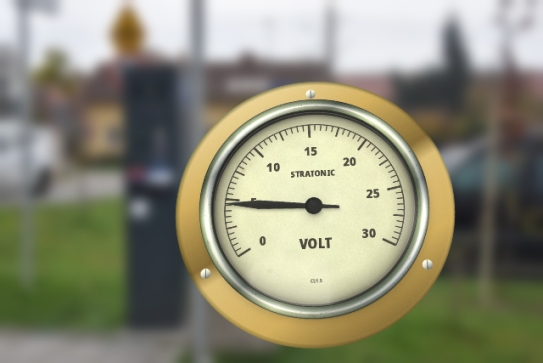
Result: 4.5 V
